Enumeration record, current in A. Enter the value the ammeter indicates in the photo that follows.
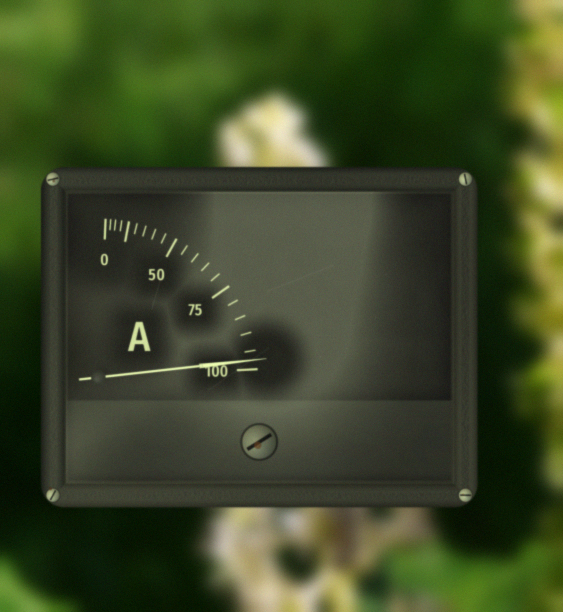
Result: 97.5 A
